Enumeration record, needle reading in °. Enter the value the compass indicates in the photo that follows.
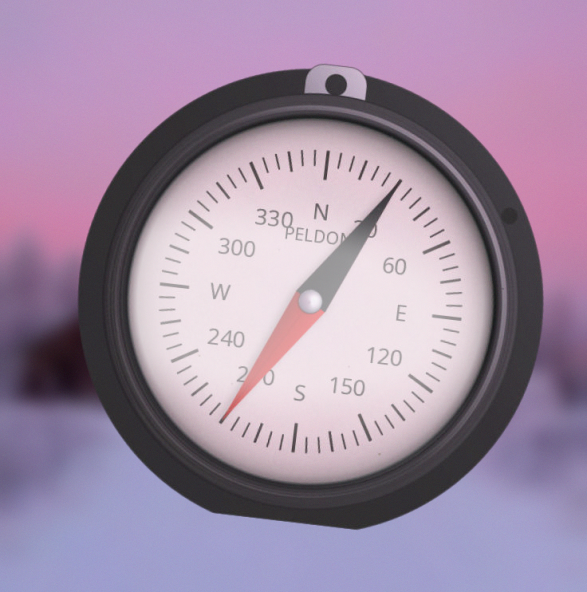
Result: 210 °
